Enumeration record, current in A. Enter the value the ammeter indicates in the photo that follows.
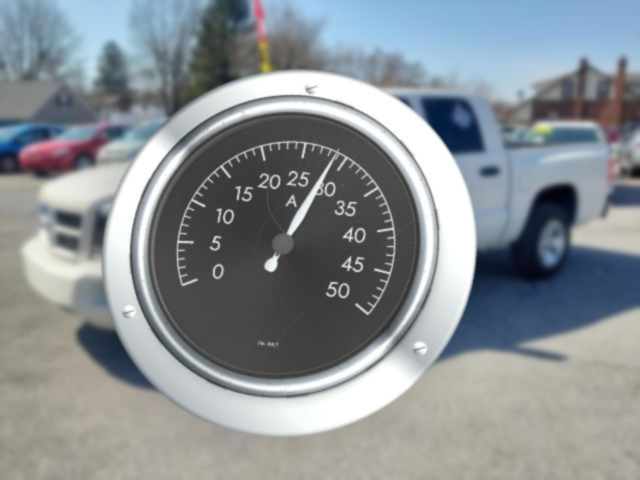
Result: 29 A
